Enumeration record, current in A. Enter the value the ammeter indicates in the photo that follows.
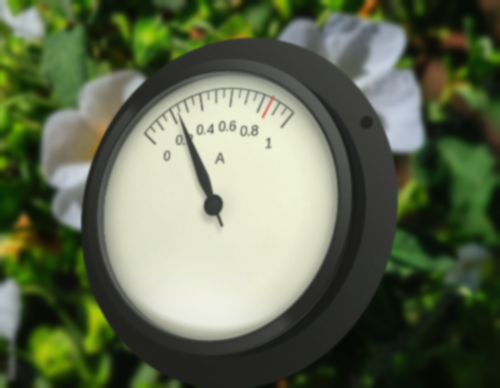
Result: 0.25 A
